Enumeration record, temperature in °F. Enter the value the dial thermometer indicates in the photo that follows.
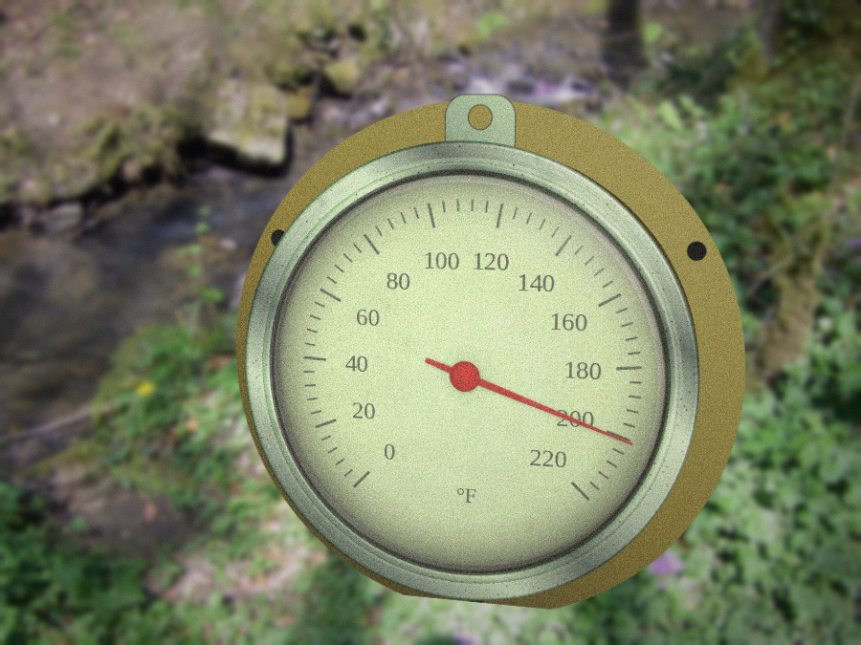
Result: 200 °F
